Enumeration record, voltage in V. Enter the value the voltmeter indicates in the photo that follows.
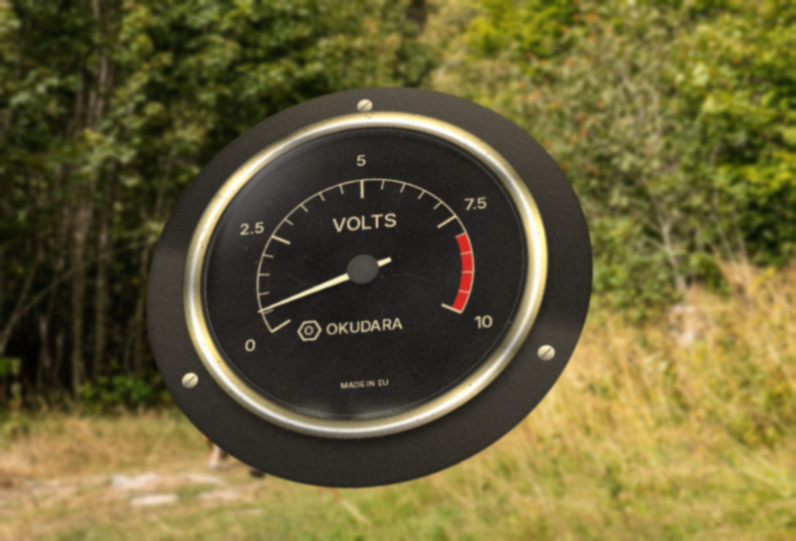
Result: 0.5 V
